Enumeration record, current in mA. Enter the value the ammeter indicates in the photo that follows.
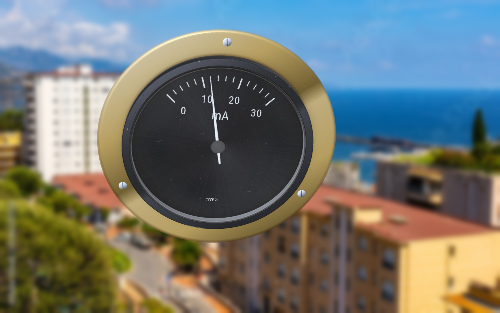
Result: 12 mA
